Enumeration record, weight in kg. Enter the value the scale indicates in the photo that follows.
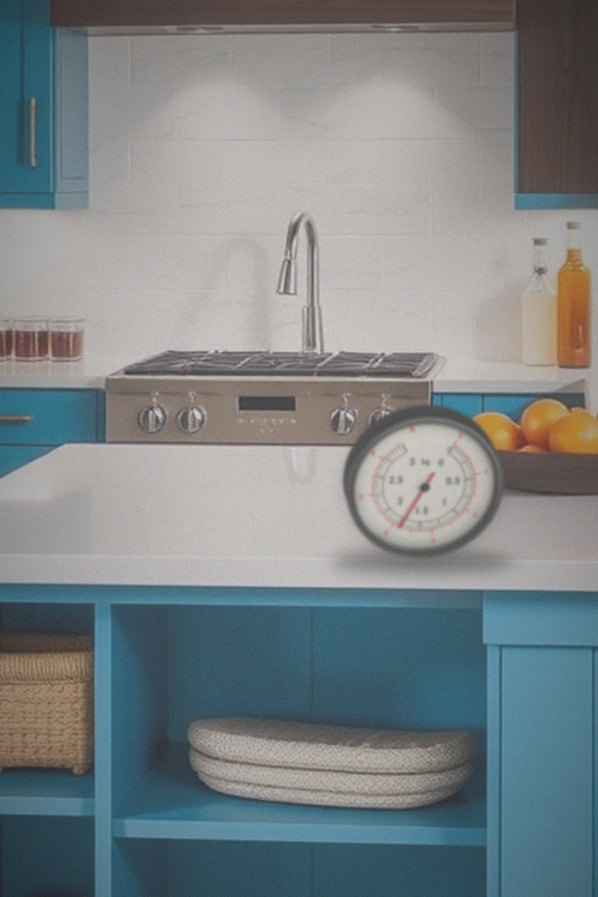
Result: 1.75 kg
